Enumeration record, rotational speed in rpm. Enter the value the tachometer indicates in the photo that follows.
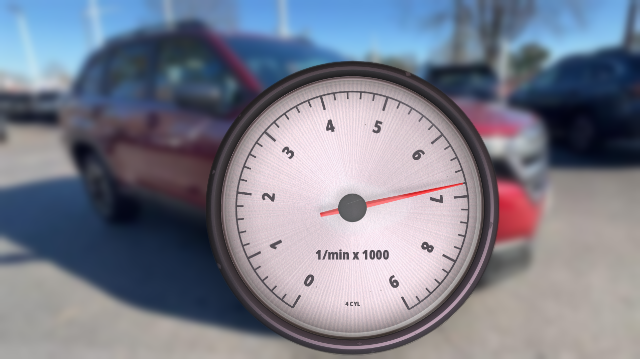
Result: 6800 rpm
